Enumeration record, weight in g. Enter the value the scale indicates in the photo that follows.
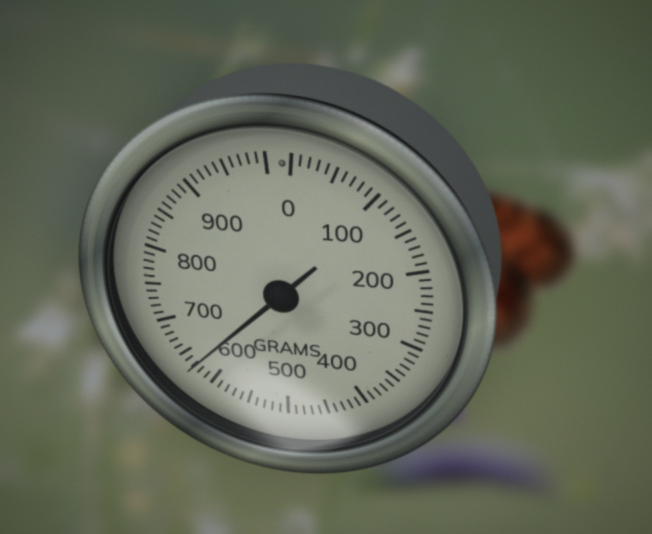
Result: 630 g
